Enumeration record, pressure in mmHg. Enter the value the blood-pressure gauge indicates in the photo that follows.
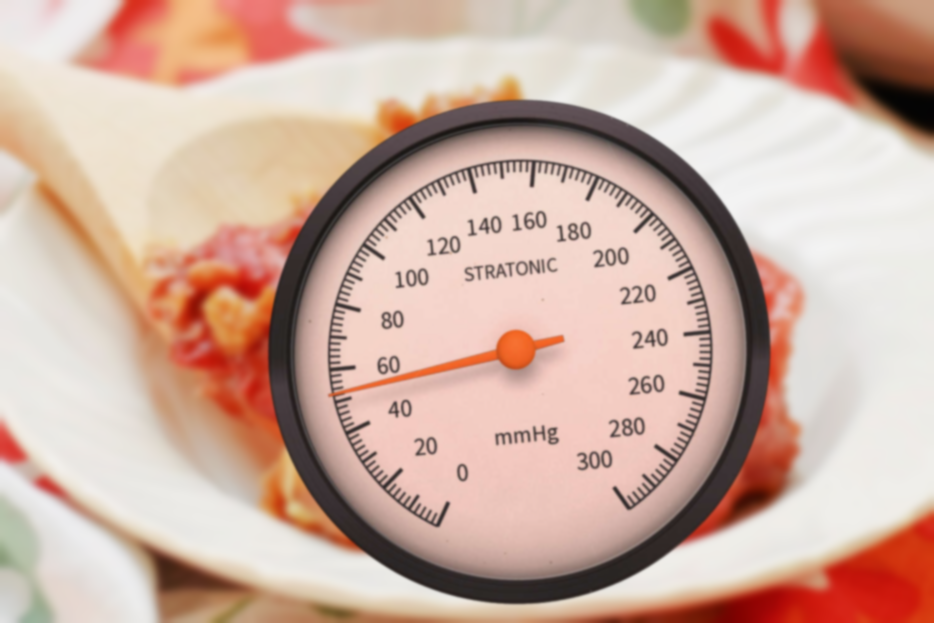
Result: 52 mmHg
